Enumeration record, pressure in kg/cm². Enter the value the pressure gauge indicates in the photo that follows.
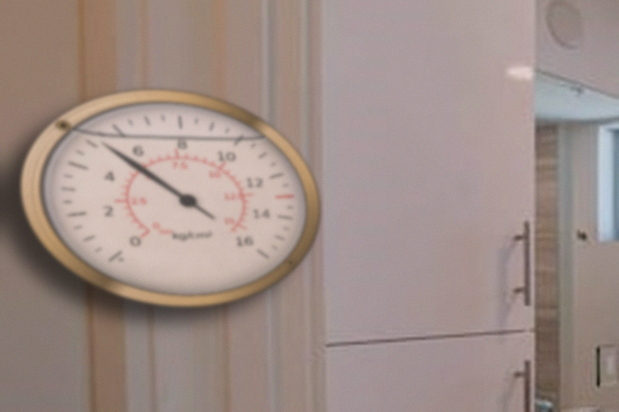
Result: 5.25 kg/cm²
